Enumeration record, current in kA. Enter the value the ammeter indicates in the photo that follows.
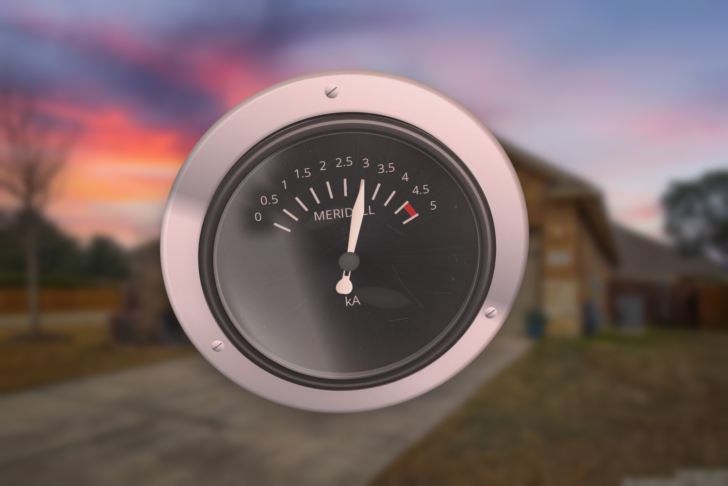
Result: 3 kA
